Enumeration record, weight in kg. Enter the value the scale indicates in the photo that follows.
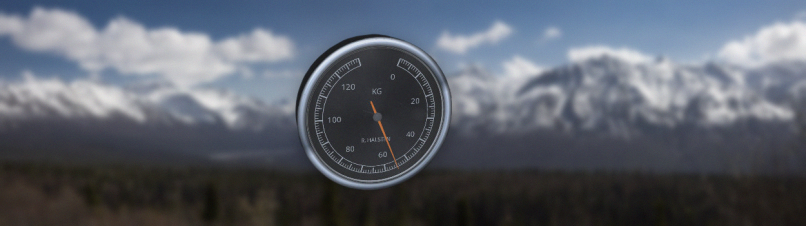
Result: 55 kg
